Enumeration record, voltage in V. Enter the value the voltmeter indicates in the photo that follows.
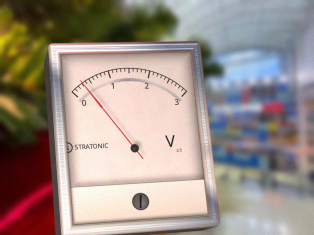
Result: 0.3 V
